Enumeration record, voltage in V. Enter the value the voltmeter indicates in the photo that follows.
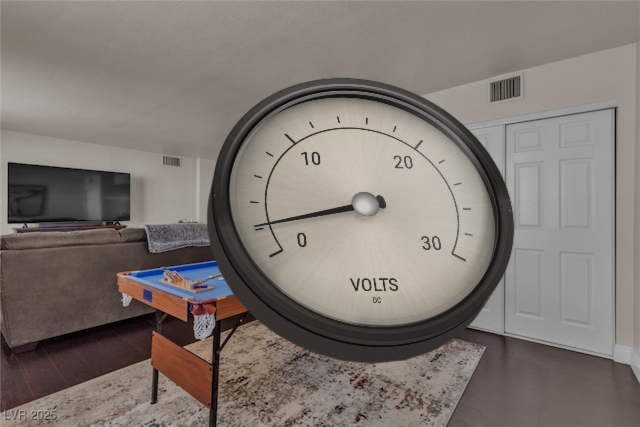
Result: 2 V
